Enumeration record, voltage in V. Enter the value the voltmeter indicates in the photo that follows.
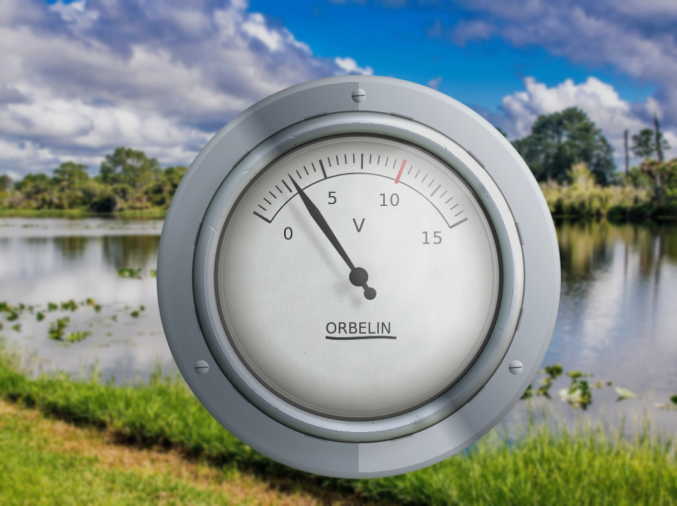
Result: 3 V
